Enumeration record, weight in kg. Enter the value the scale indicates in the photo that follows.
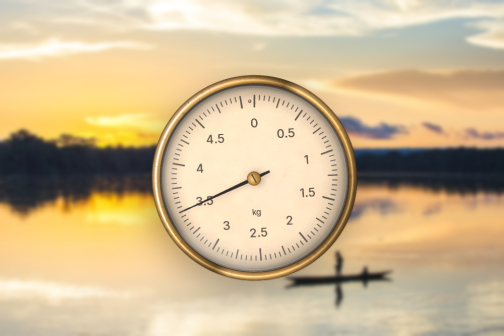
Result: 3.5 kg
